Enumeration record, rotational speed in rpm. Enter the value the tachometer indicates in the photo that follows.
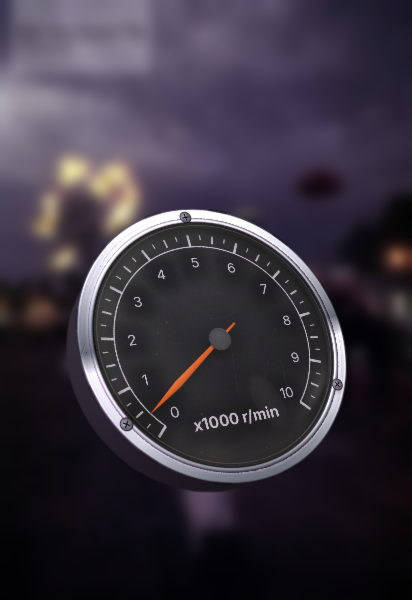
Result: 375 rpm
